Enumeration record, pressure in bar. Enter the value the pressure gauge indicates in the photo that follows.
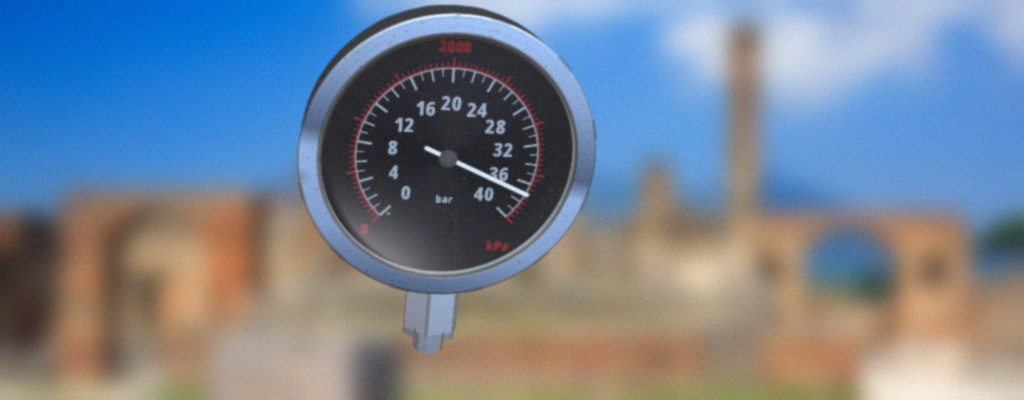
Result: 37 bar
